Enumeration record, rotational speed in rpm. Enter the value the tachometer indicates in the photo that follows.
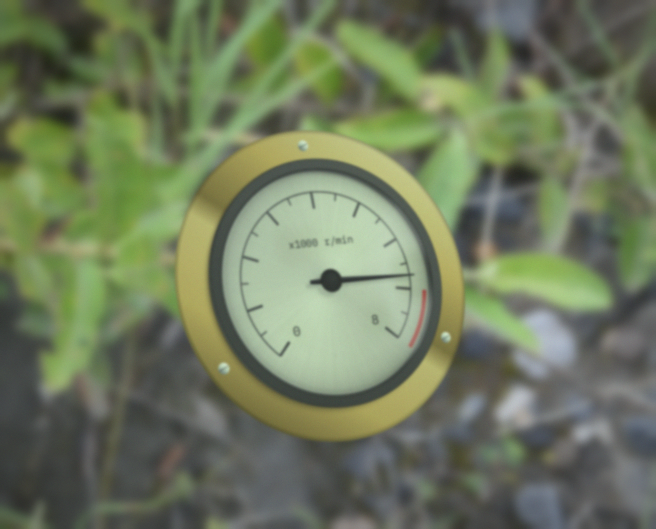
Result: 6750 rpm
